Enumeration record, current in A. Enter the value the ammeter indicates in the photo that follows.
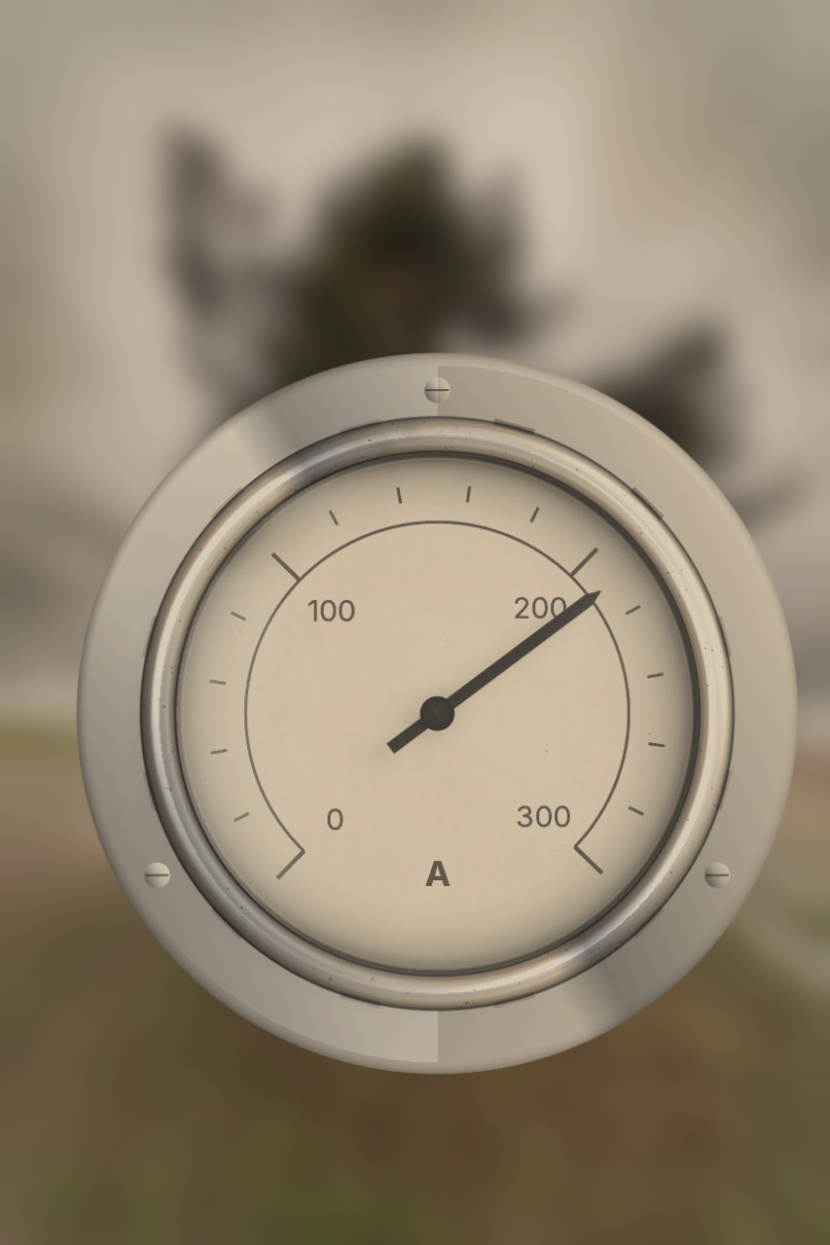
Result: 210 A
